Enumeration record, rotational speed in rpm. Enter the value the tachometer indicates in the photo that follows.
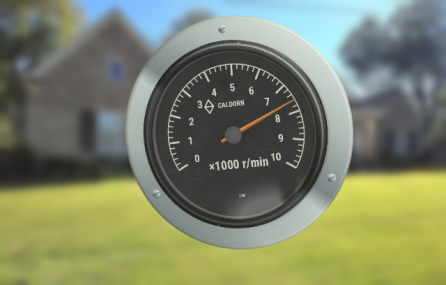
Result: 7600 rpm
